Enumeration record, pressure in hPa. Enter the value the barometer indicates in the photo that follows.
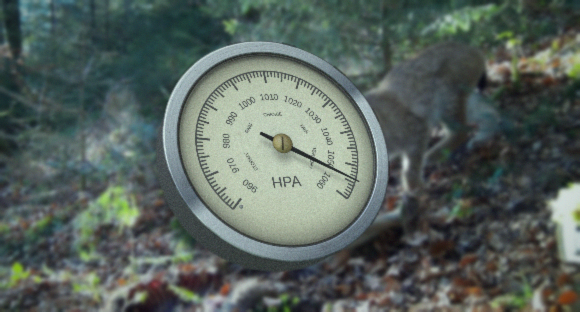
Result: 1055 hPa
